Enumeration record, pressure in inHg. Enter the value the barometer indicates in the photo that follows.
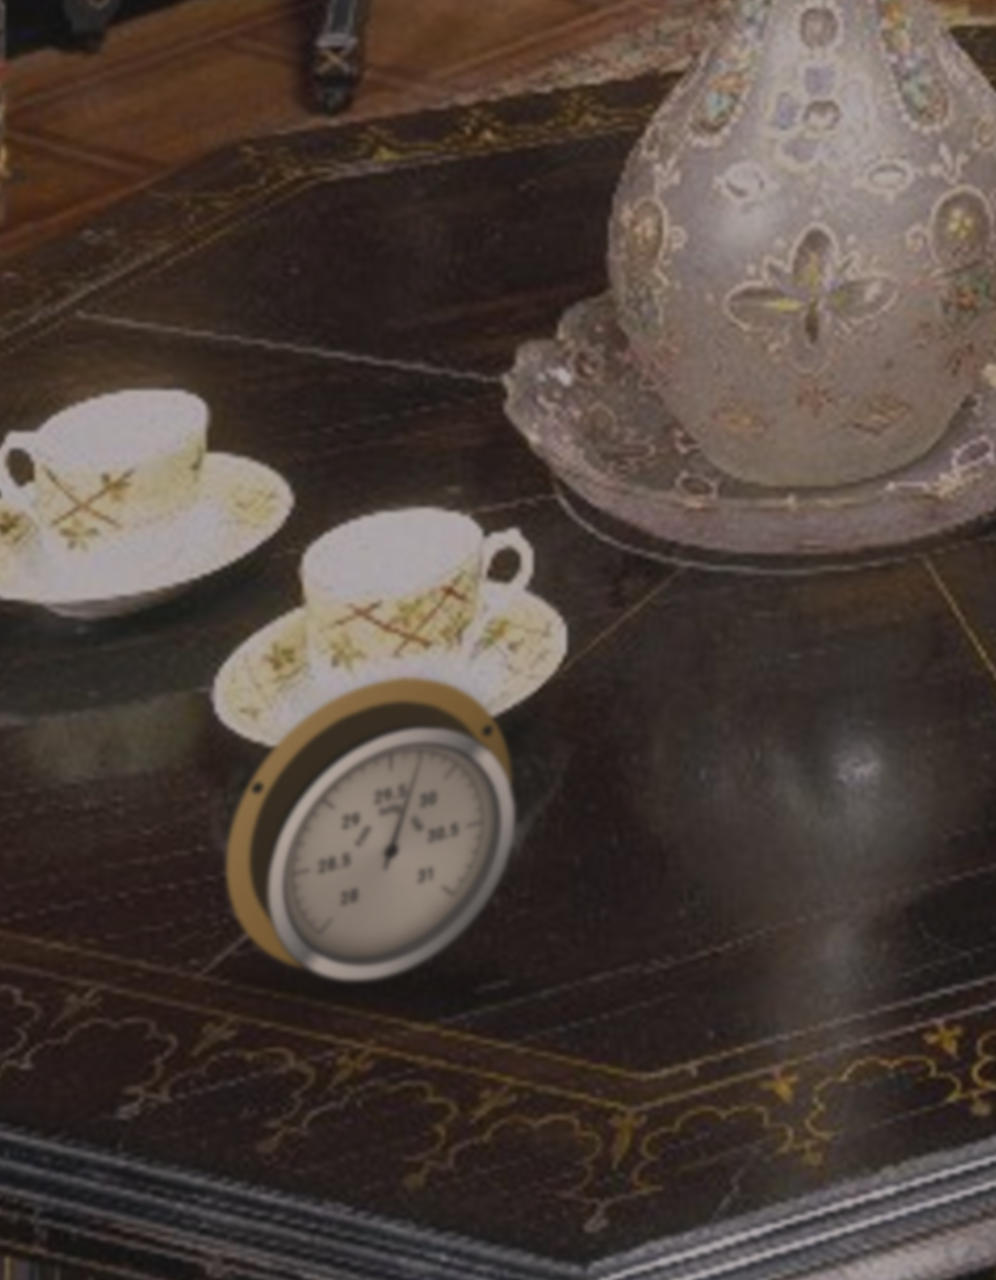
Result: 29.7 inHg
